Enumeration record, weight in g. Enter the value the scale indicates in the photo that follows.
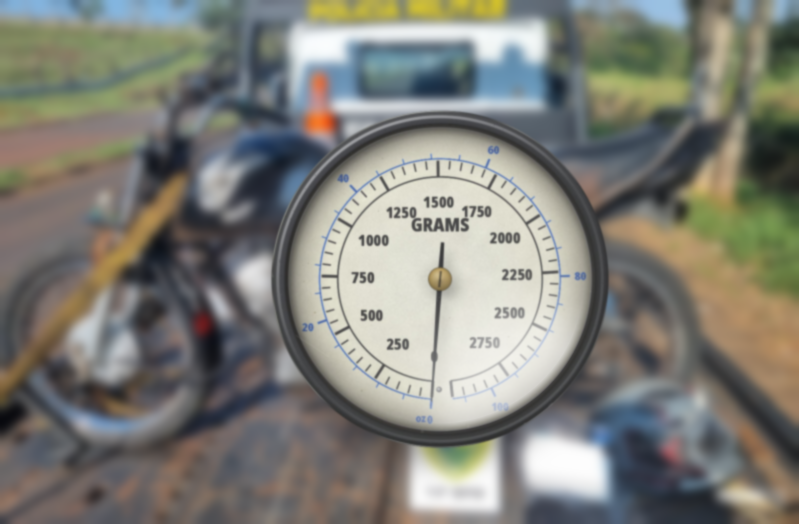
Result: 0 g
